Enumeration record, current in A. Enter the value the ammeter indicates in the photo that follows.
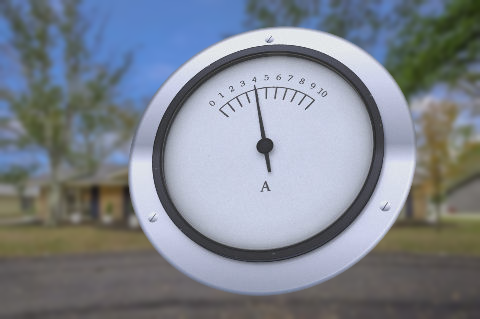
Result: 4 A
